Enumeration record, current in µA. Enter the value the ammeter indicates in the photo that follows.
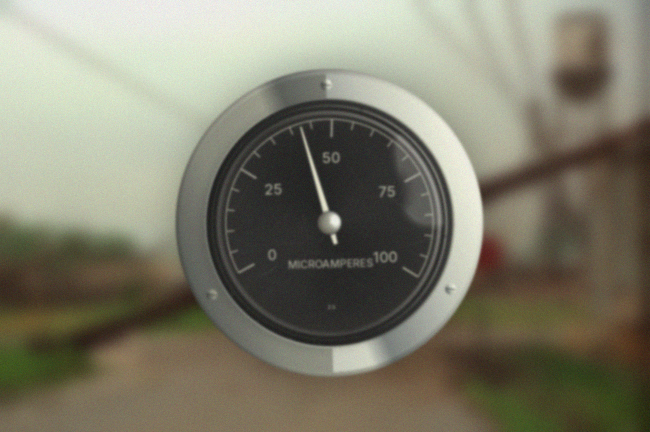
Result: 42.5 µA
